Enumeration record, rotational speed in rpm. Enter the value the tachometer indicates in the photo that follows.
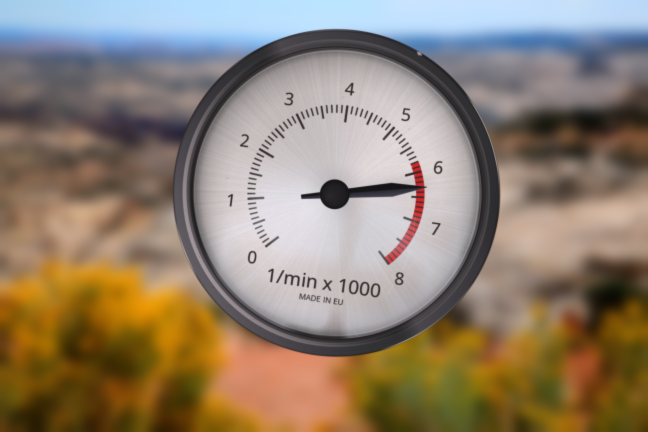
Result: 6300 rpm
